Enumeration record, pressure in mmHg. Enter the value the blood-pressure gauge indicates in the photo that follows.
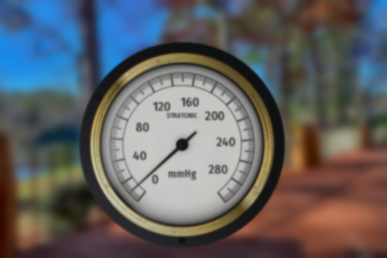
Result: 10 mmHg
